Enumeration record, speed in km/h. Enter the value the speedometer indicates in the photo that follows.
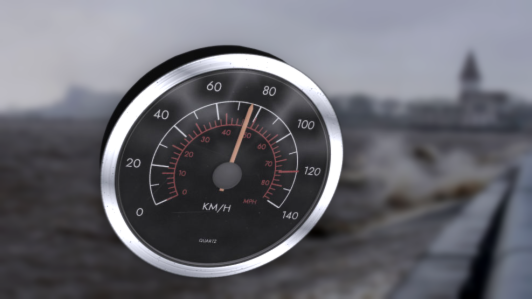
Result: 75 km/h
